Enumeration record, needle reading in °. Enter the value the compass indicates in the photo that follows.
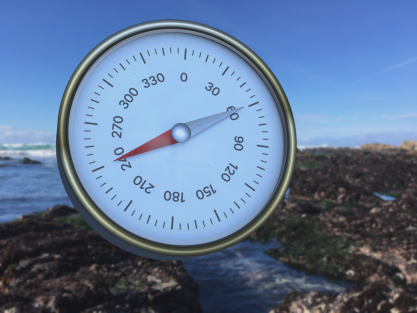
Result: 240 °
